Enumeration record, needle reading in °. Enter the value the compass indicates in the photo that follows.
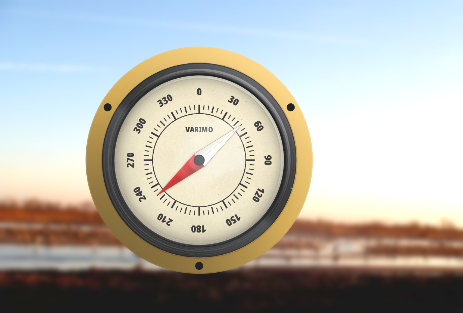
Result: 230 °
